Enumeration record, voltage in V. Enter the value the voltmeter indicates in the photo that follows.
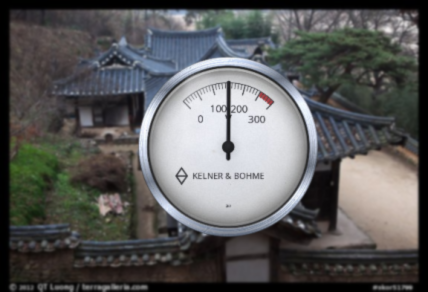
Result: 150 V
